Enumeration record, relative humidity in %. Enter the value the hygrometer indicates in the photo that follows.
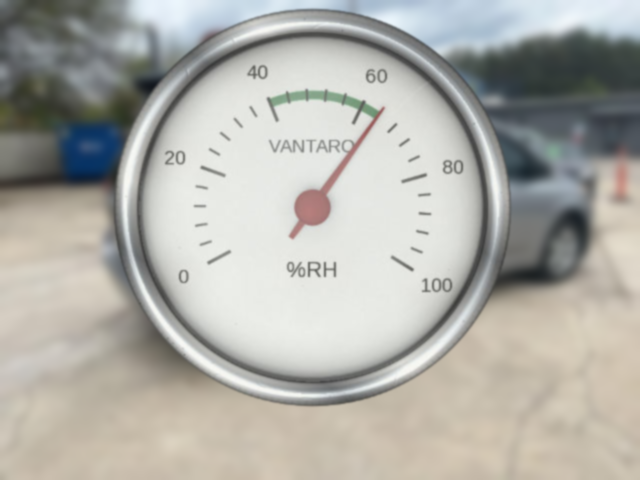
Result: 64 %
